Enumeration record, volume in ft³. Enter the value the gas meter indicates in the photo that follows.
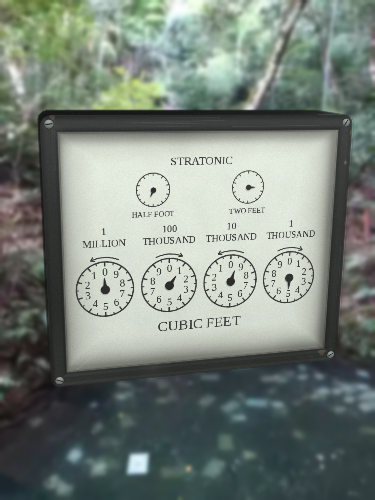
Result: 9500 ft³
